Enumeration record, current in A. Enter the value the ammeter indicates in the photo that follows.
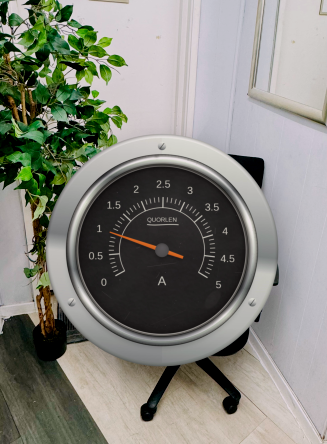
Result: 1 A
